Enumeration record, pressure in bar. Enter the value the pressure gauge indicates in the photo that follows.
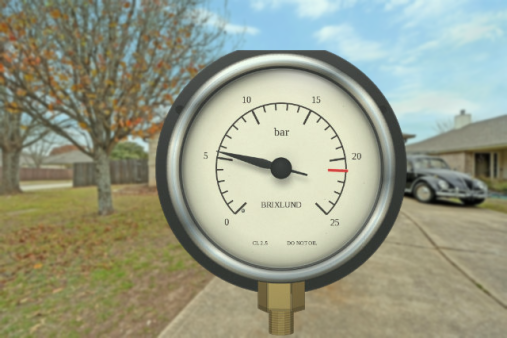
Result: 5.5 bar
